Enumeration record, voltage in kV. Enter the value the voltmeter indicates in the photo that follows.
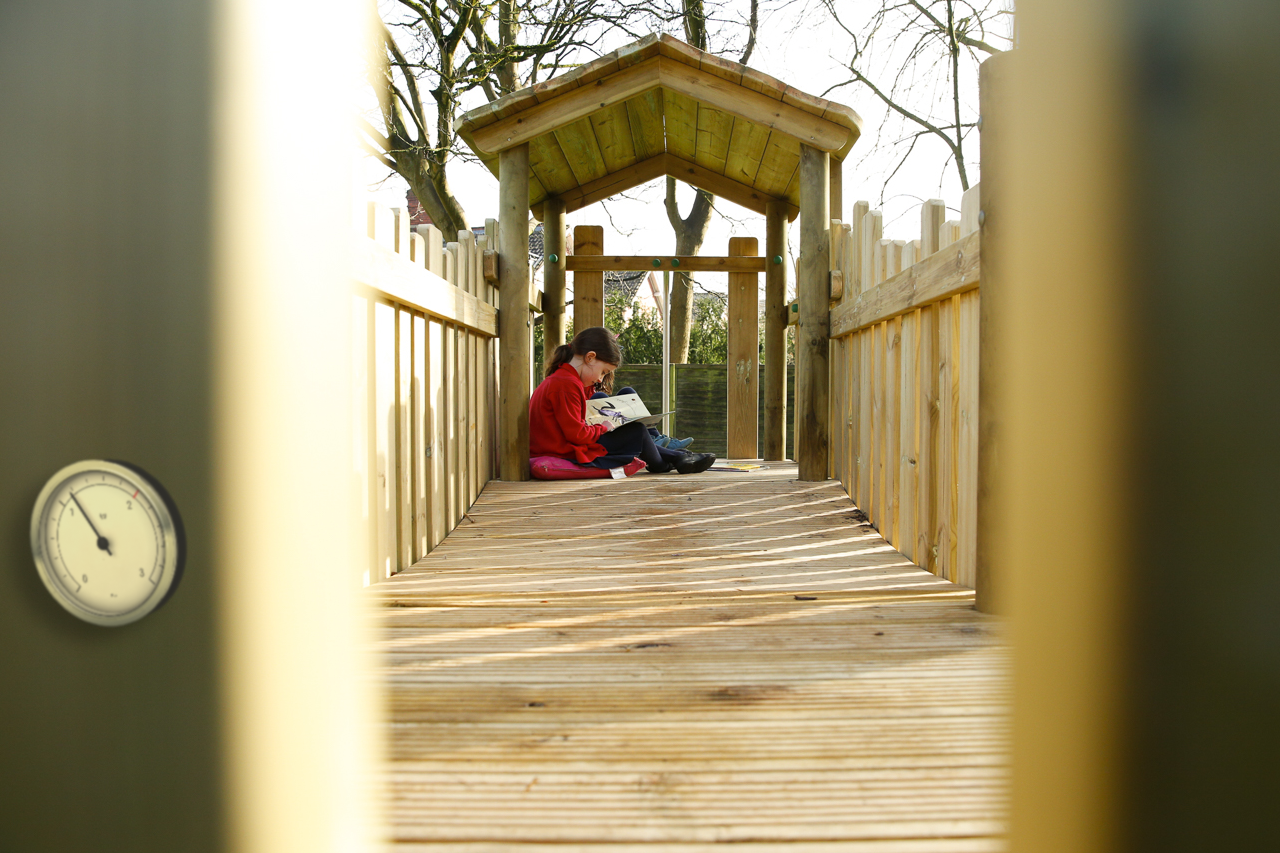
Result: 1.2 kV
